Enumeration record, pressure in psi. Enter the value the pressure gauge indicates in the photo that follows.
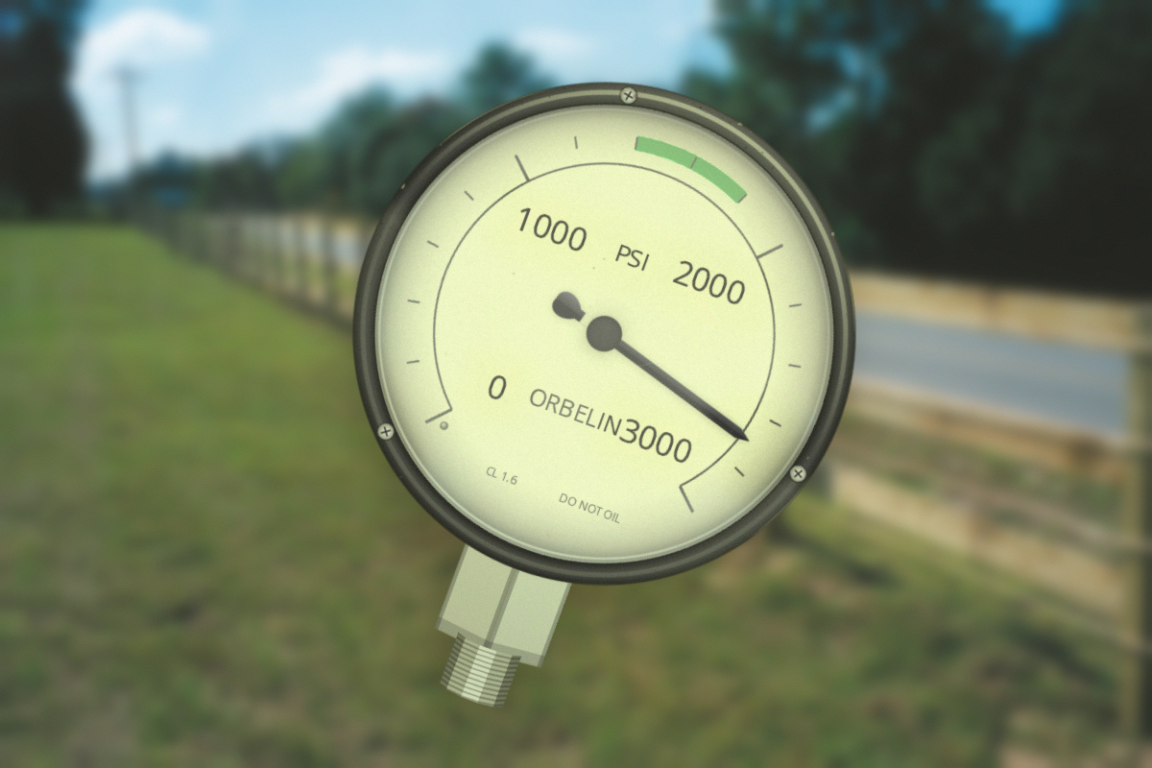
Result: 2700 psi
